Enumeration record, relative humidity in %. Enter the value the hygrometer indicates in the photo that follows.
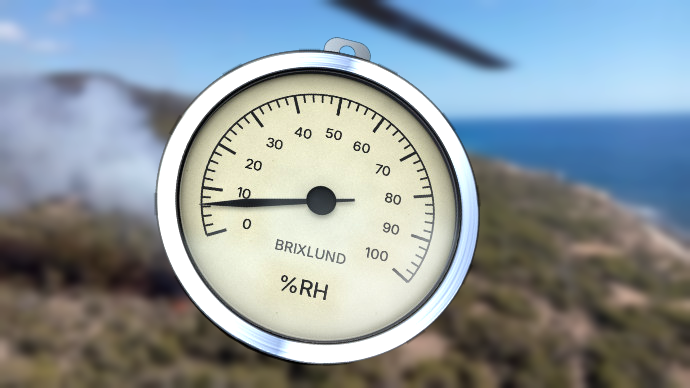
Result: 6 %
